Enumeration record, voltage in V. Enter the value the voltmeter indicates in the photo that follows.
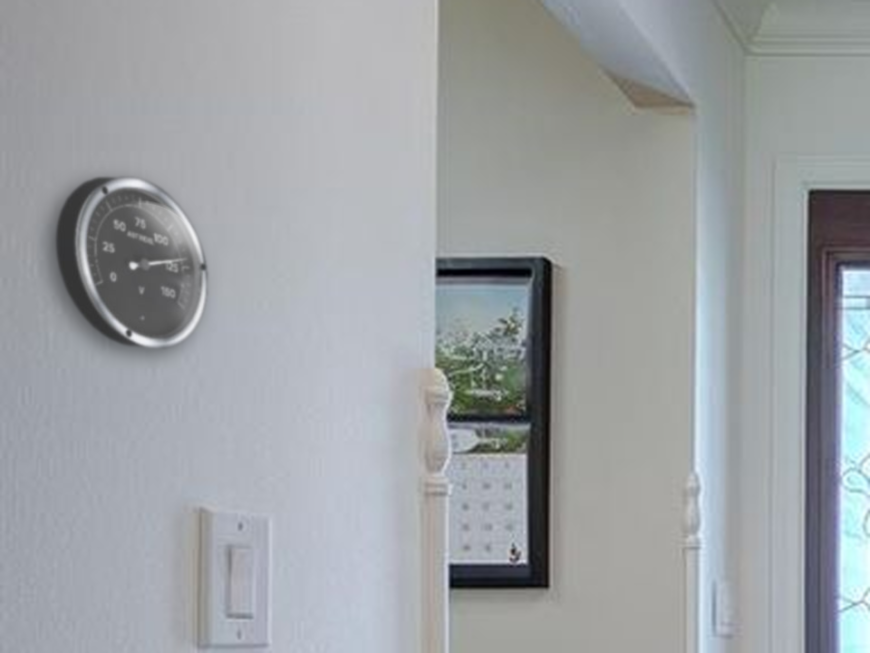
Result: 120 V
